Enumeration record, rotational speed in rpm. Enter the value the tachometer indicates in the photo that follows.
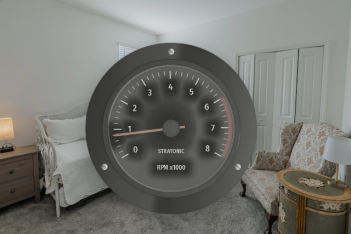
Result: 800 rpm
